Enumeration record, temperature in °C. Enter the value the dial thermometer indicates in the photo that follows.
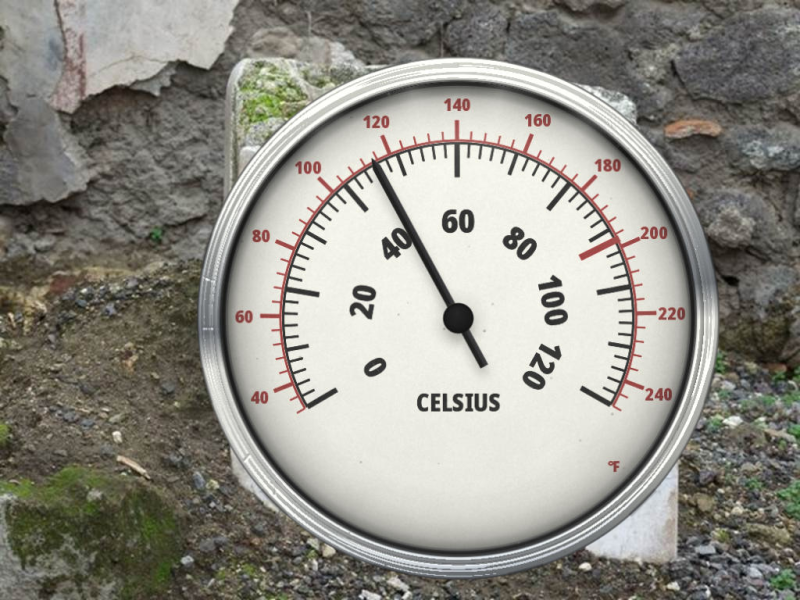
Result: 46 °C
